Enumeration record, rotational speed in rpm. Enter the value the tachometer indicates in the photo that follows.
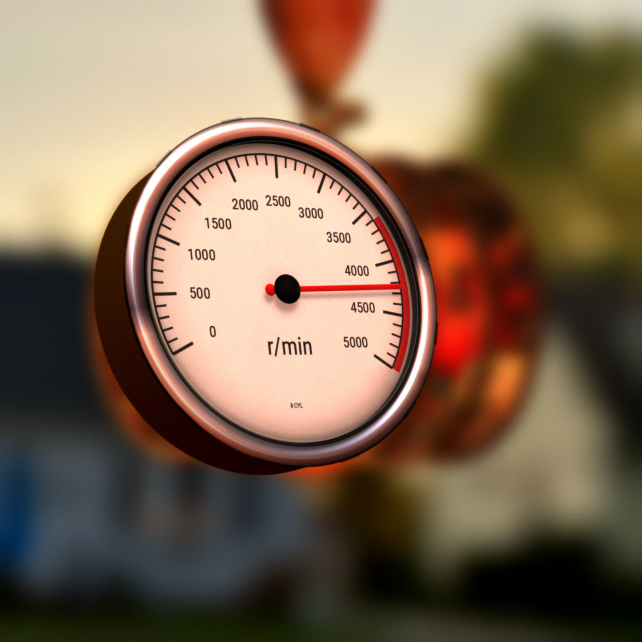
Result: 4250 rpm
